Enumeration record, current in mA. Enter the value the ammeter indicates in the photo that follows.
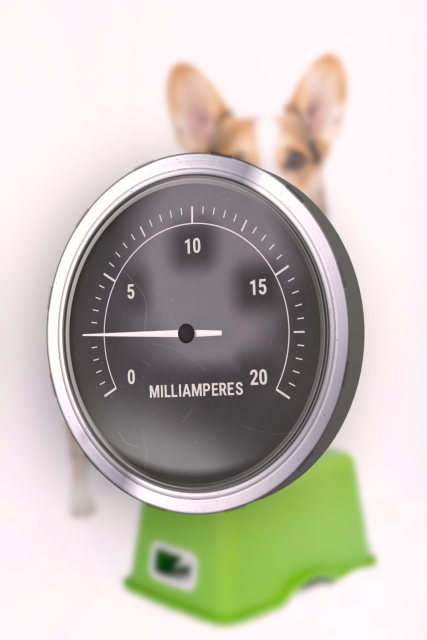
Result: 2.5 mA
